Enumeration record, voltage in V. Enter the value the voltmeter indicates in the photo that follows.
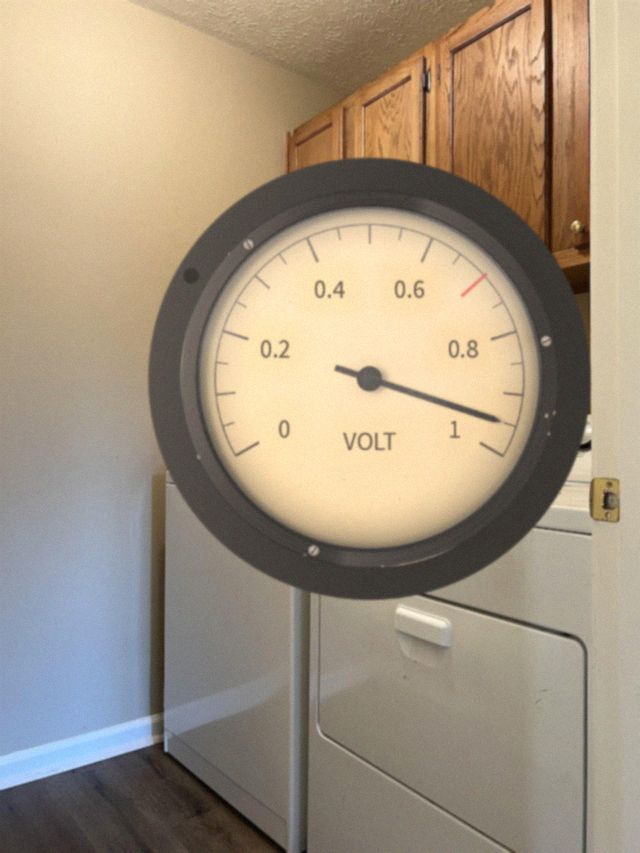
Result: 0.95 V
